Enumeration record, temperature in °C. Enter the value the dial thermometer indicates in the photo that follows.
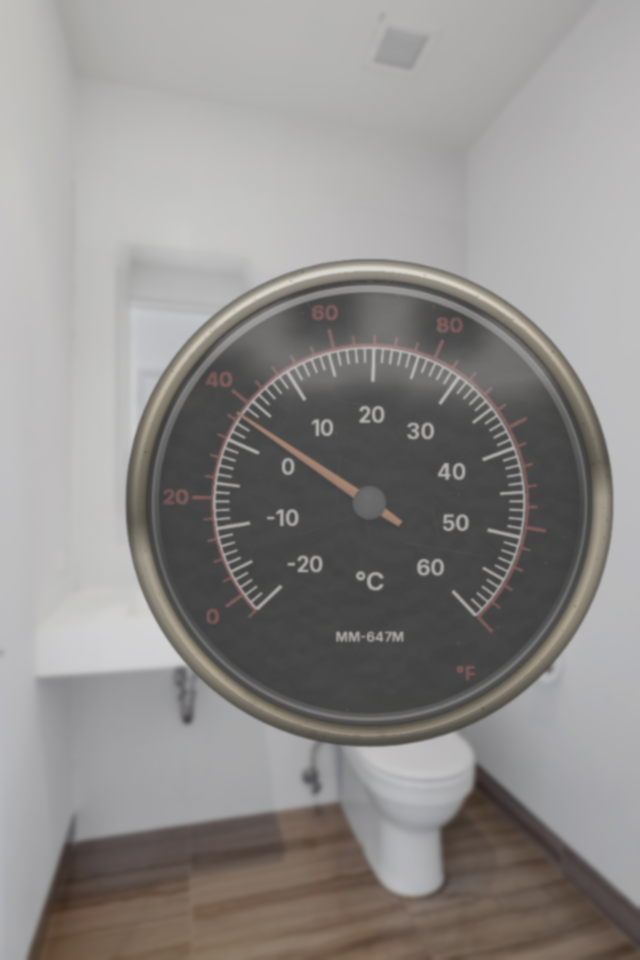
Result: 3 °C
